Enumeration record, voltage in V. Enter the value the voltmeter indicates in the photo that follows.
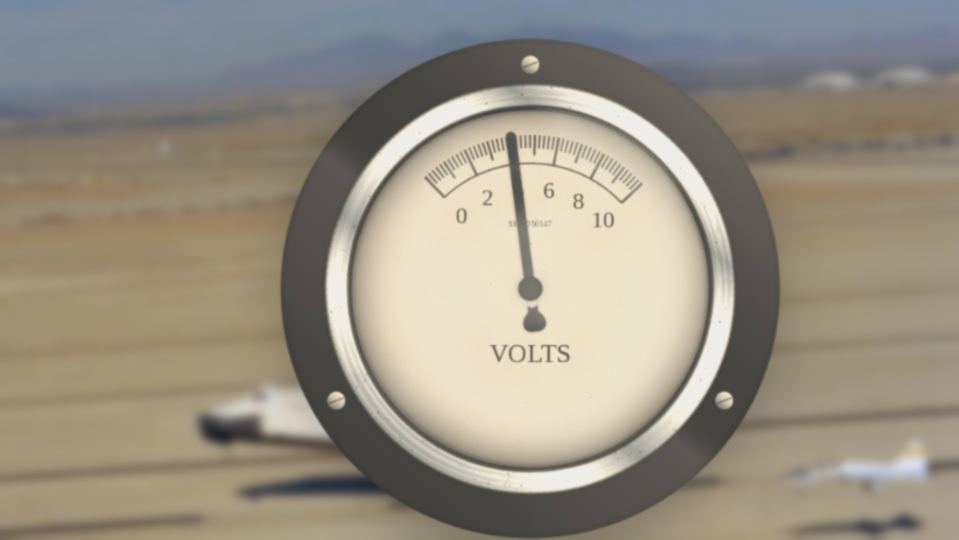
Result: 4 V
